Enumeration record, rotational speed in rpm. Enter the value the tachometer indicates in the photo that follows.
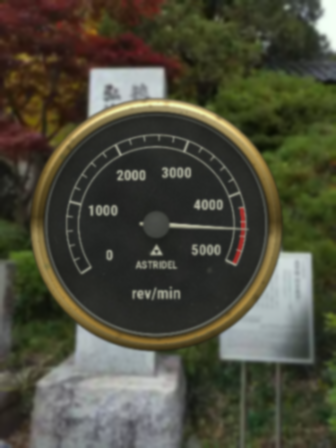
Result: 4500 rpm
